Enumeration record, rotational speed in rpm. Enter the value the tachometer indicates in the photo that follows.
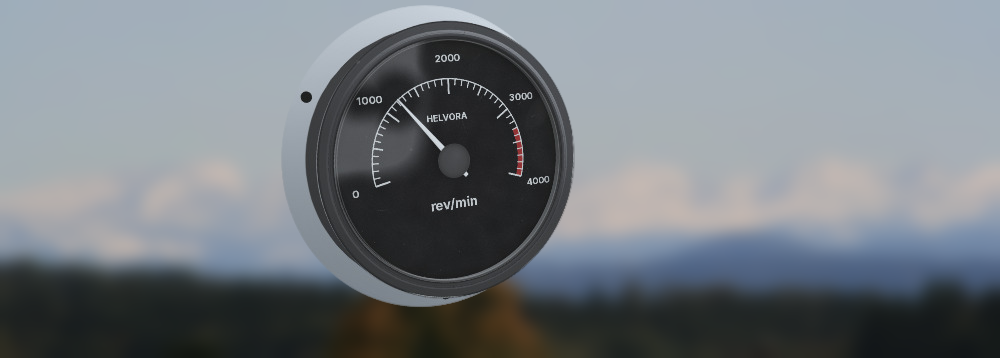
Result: 1200 rpm
